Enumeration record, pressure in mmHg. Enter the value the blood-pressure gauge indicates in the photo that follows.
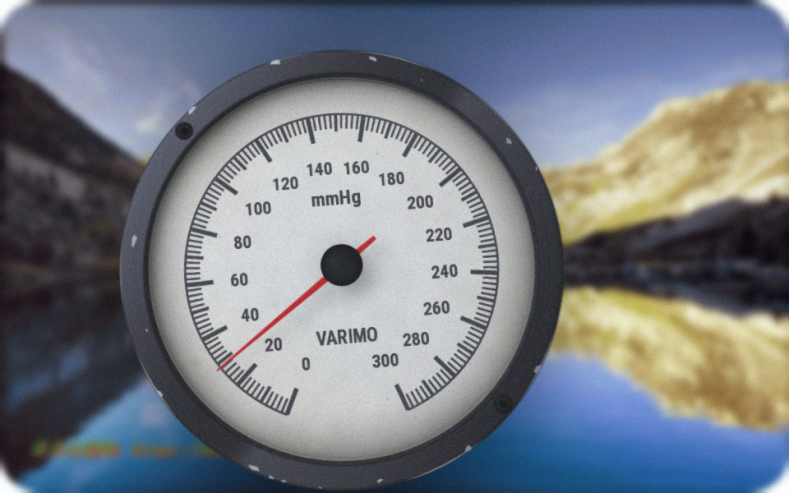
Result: 28 mmHg
